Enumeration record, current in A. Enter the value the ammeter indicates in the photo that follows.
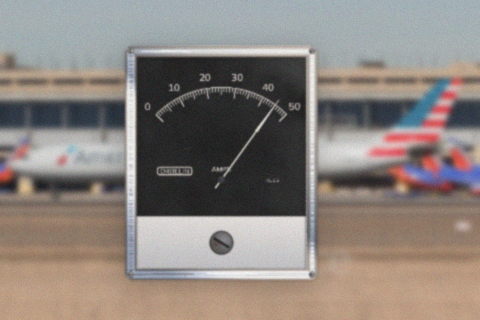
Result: 45 A
